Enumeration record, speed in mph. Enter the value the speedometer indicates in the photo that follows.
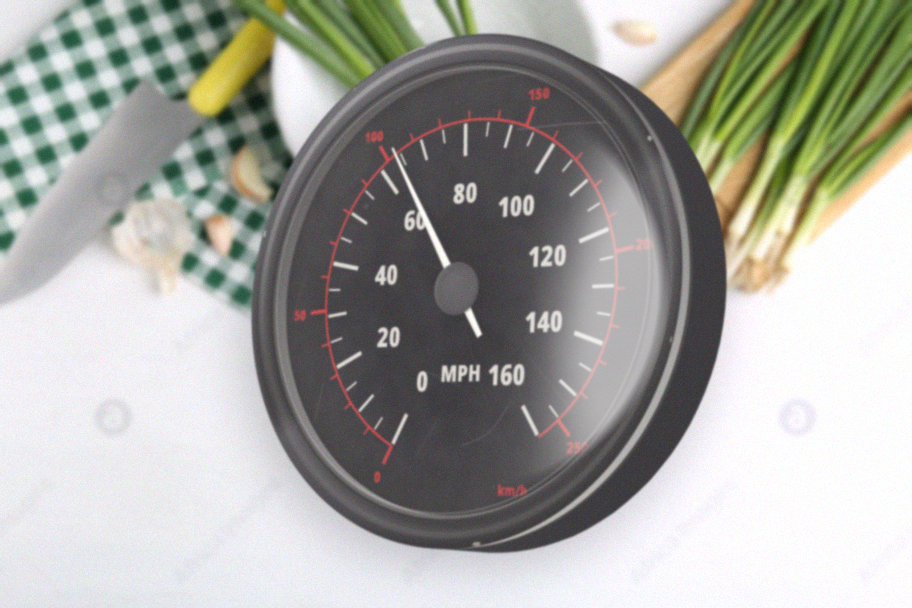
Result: 65 mph
